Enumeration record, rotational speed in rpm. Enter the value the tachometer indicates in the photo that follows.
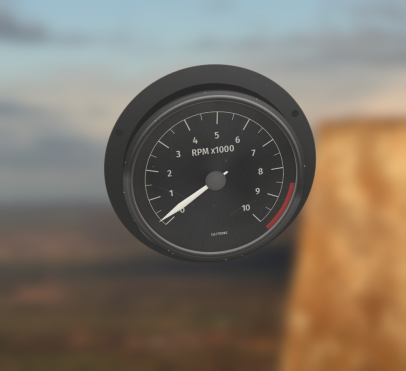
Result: 250 rpm
